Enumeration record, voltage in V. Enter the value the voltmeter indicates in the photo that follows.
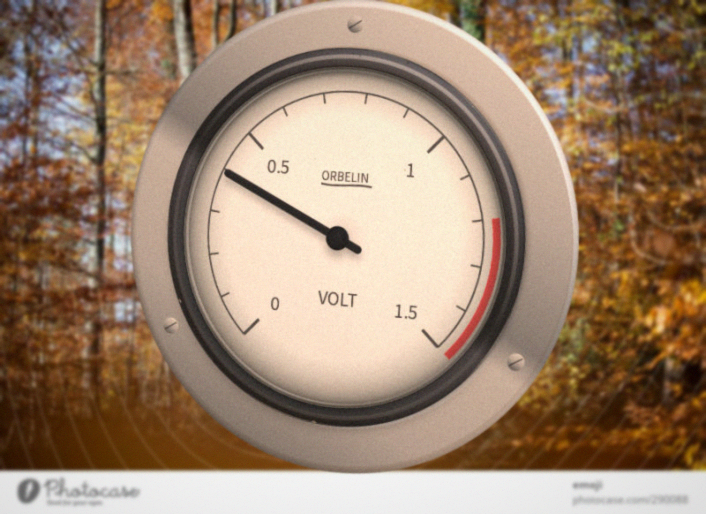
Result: 0.4 V
